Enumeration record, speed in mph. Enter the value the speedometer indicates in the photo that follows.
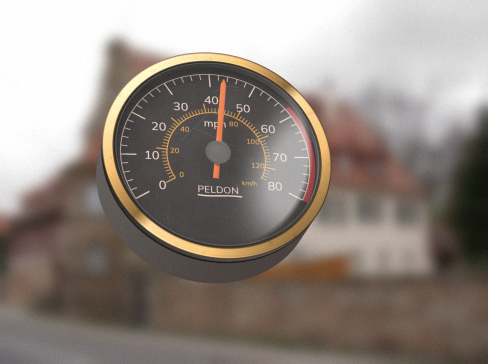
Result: 43 mph
